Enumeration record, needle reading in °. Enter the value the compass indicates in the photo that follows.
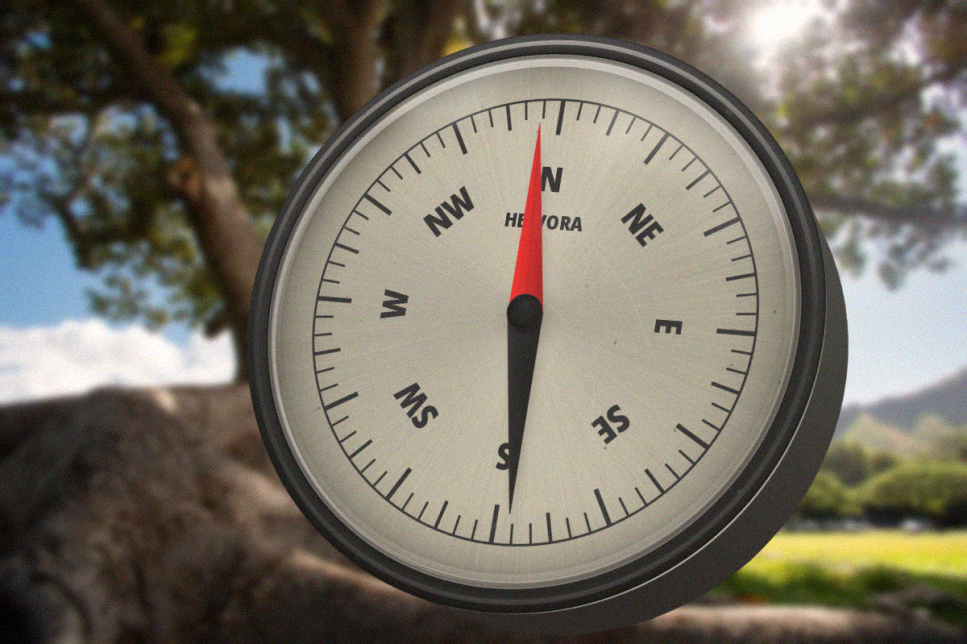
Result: 355 °
